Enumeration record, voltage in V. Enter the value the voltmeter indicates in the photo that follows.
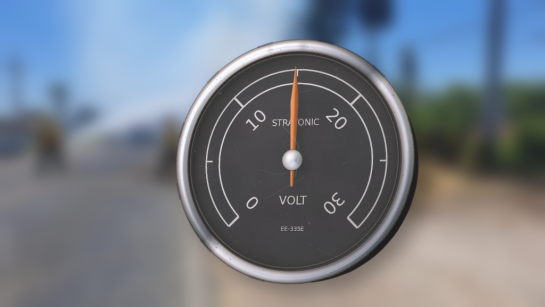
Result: 15 V
